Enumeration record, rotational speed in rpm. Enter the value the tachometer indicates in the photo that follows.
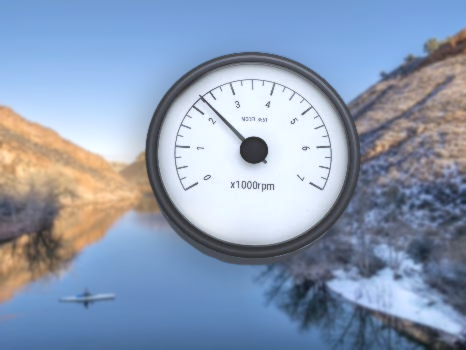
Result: 2250 rpm
